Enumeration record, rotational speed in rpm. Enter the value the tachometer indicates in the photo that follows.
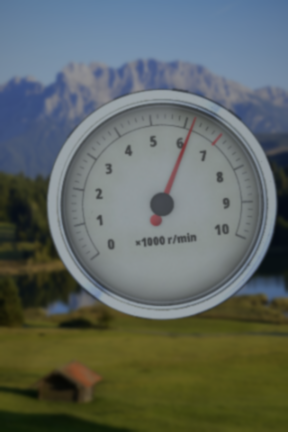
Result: 6200 rpm
